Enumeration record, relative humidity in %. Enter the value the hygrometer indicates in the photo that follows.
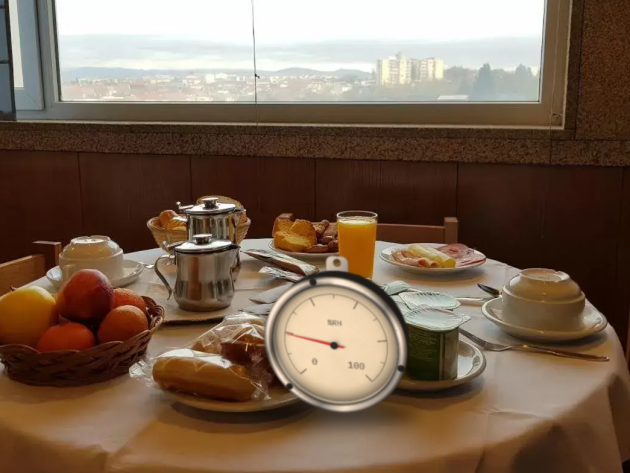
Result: 20 %
